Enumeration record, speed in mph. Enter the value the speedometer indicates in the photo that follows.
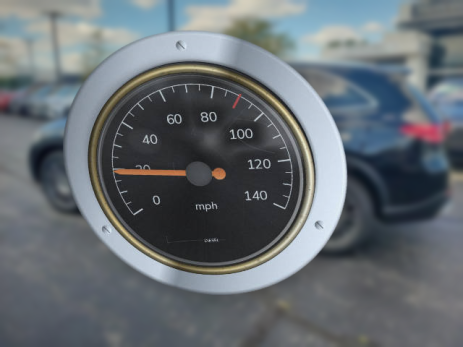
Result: 20 mph
